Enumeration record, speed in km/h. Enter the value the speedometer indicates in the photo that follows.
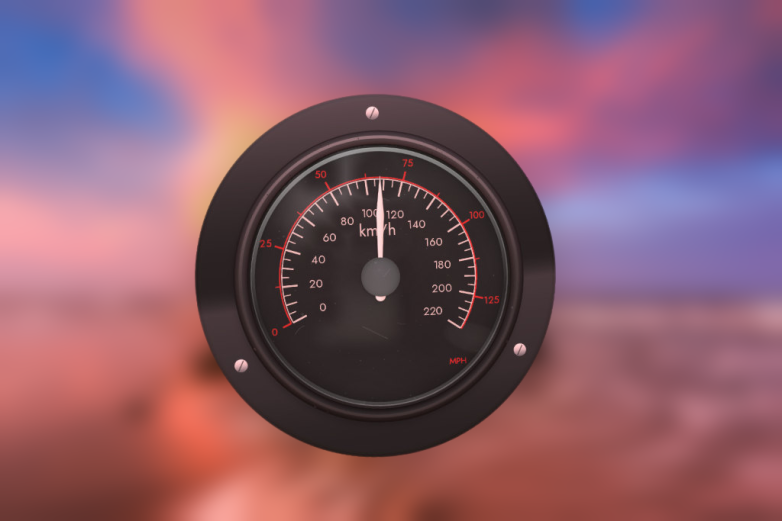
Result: 107.5 km/h
